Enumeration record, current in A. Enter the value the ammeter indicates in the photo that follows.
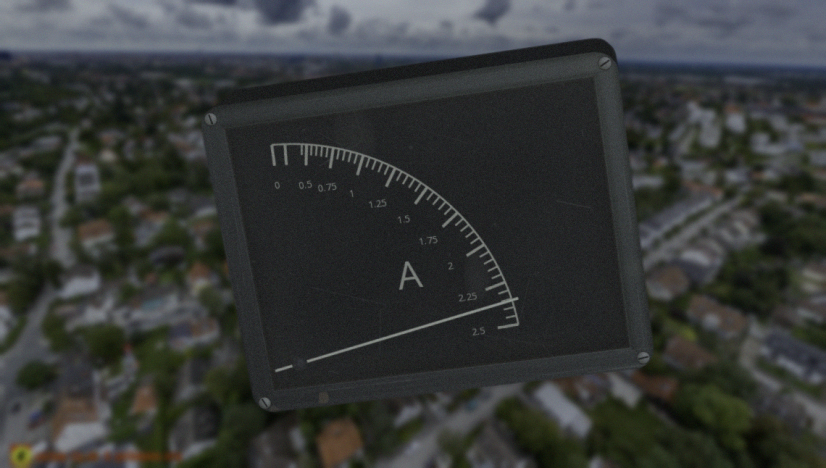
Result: 2.35 A
